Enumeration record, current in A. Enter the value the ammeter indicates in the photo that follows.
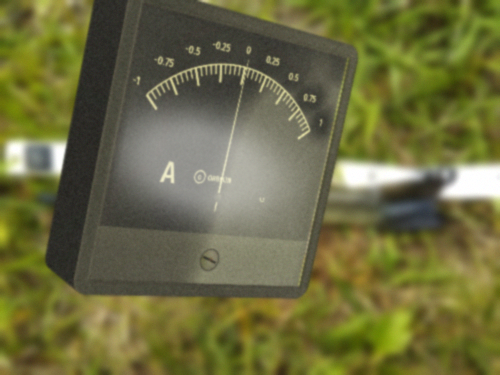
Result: 0 A
